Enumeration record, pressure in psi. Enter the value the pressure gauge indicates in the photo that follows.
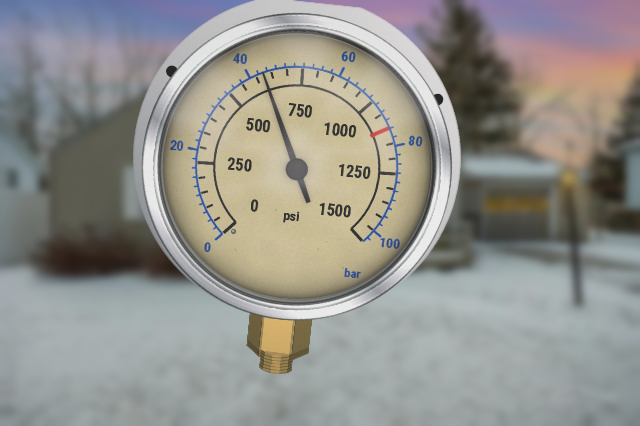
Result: 625 psi
